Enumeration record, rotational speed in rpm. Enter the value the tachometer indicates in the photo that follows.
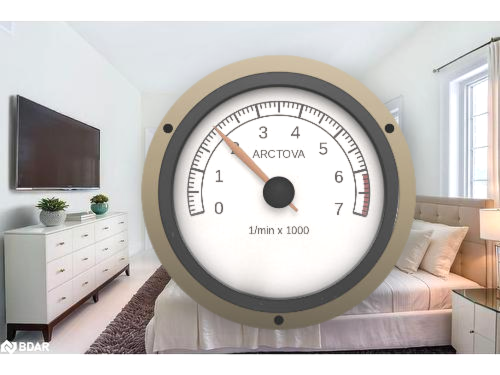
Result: 2000 rpm
